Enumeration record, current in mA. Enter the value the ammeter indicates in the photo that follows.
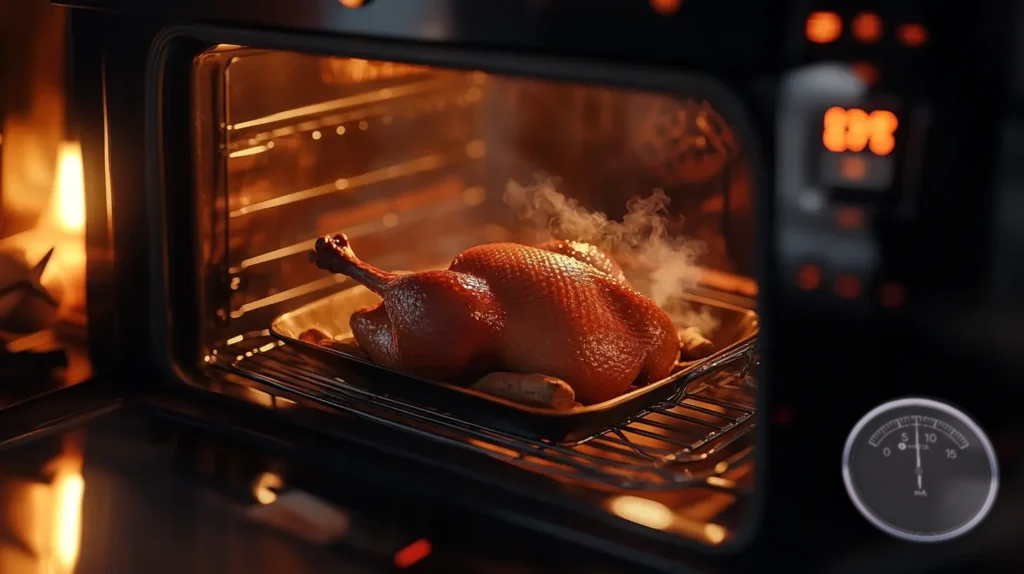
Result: 7.5 mA
